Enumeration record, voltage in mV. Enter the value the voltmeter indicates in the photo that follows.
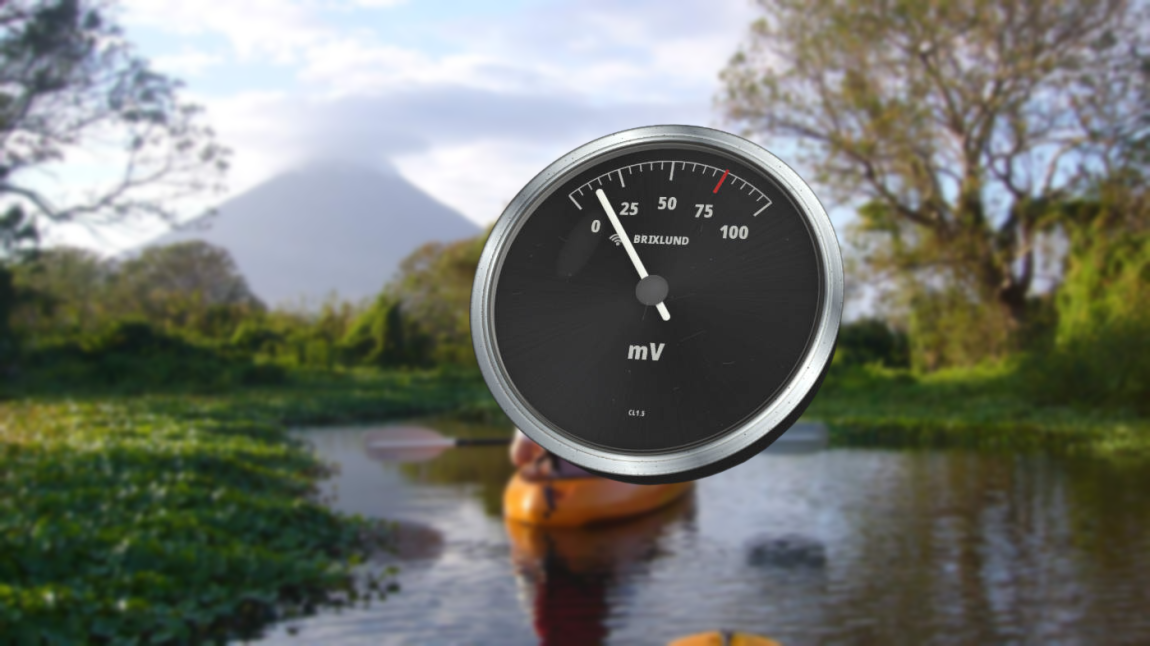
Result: 12.5 mV
